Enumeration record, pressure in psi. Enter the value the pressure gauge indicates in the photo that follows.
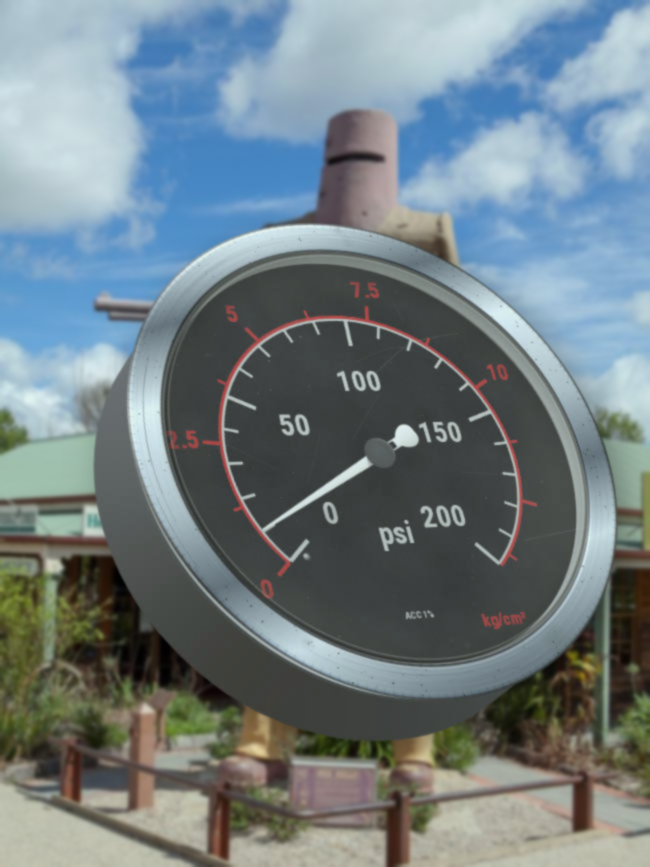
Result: 10 psi
